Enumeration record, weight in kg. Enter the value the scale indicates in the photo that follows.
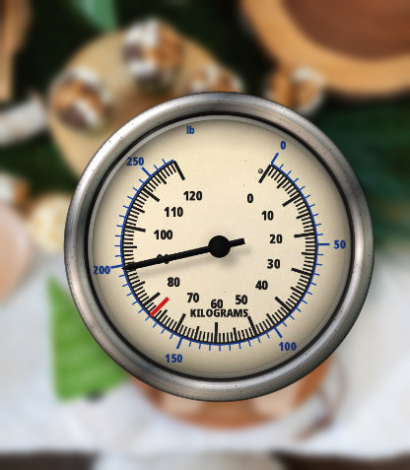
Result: 90 kg
